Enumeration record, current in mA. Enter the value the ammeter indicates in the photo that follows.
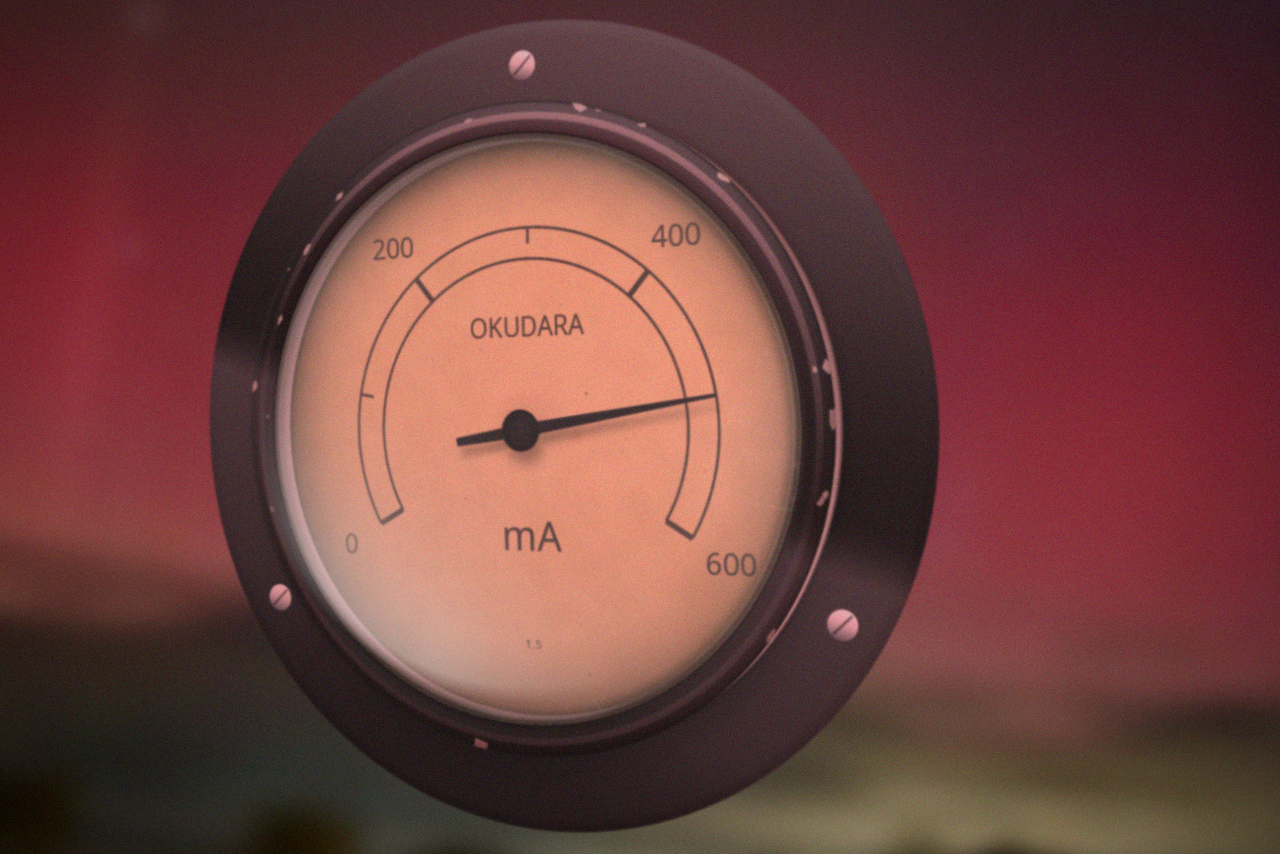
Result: 500 mA
